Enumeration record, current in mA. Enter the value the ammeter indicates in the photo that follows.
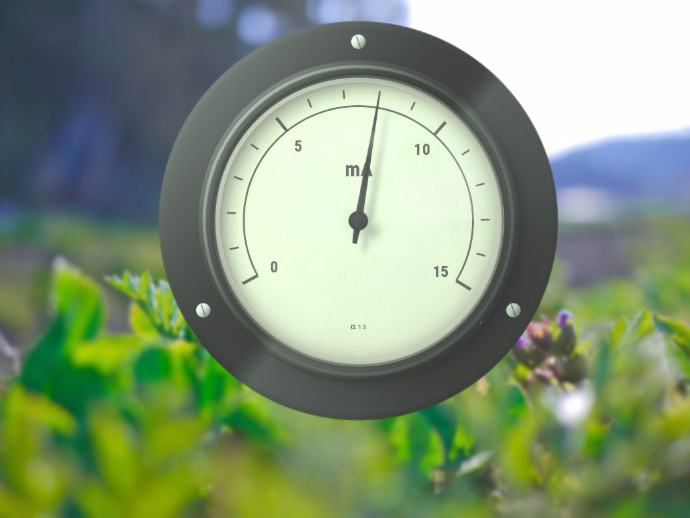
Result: 8 mA
